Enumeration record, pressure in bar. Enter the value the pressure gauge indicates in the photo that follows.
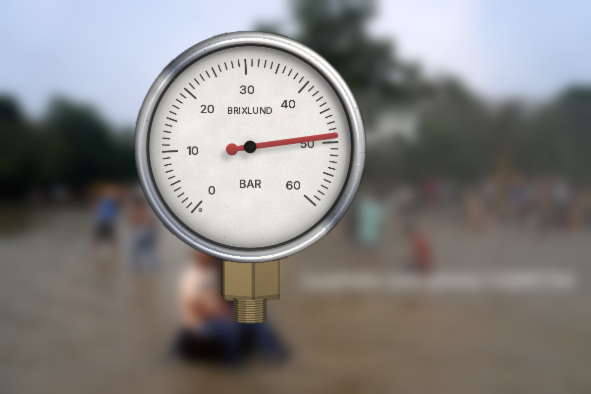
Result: 49 bar
